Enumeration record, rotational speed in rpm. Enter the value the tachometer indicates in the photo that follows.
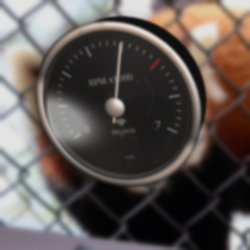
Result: 4000 rpm
